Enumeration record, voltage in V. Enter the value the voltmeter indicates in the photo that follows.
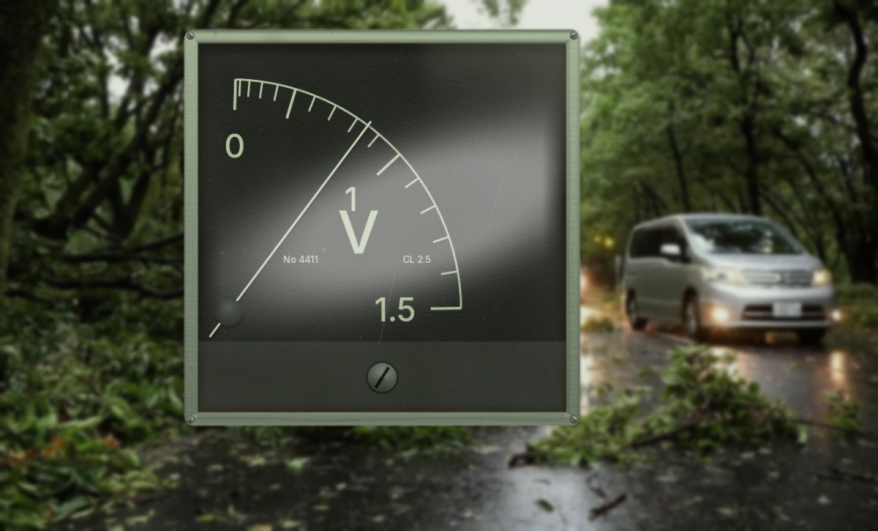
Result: 0.85 V
